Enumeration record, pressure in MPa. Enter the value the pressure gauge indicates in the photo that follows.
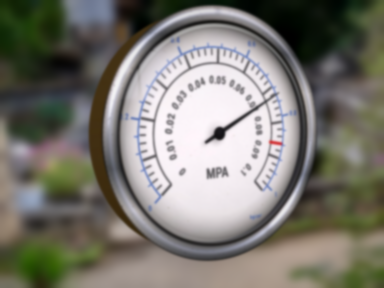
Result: 0.072 MPa
